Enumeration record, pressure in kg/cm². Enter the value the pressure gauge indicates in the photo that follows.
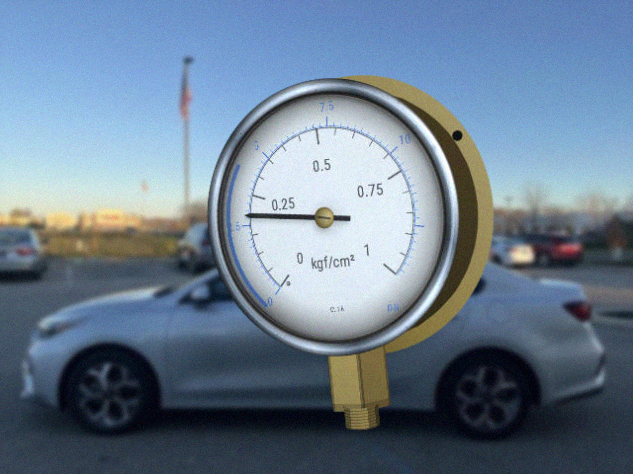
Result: 0.2 kg/cm²
